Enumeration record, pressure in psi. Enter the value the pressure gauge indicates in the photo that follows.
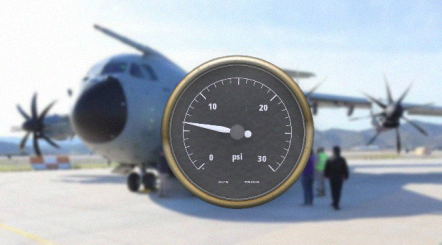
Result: 6 psi
